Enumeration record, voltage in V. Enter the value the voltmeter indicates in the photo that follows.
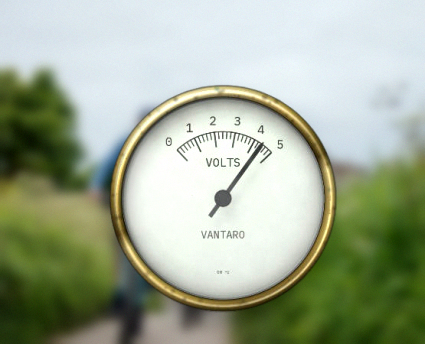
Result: 4.4 V
